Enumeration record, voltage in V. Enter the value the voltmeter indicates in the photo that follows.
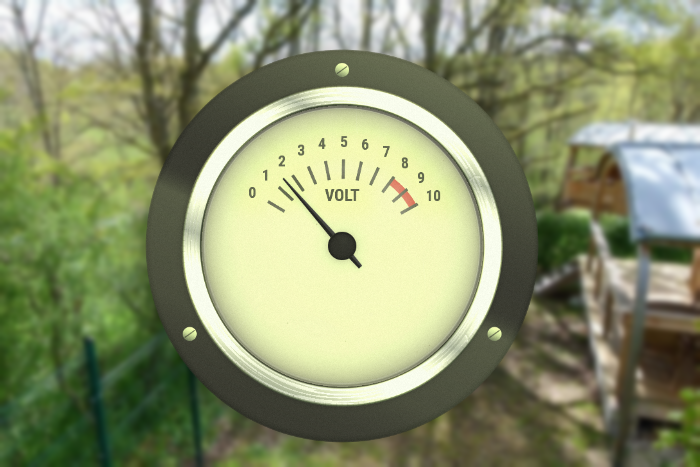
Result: 1.5 V
